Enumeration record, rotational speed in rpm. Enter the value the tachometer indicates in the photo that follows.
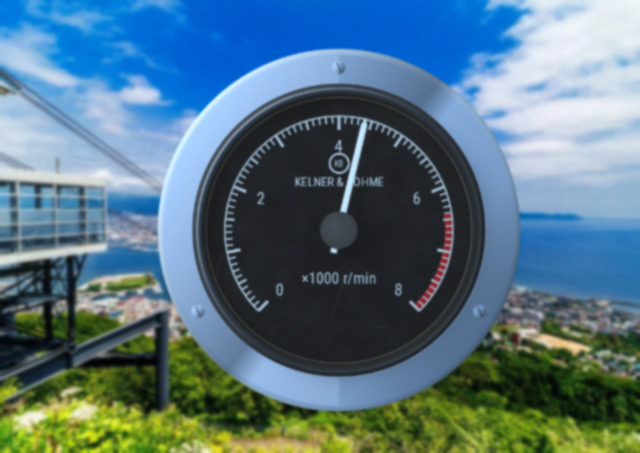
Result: 4400 rpm
